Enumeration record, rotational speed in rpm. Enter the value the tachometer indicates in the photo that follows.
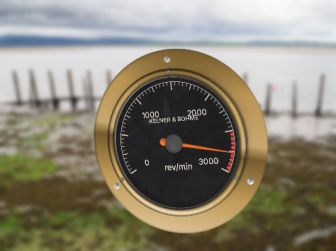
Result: 2750 rpm
